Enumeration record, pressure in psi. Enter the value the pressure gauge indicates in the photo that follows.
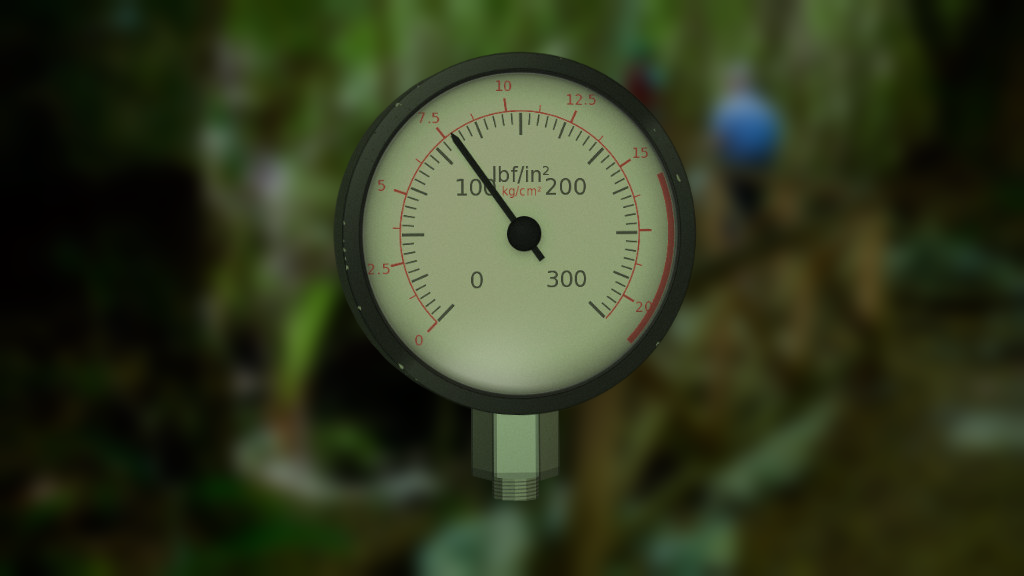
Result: 110 psi
